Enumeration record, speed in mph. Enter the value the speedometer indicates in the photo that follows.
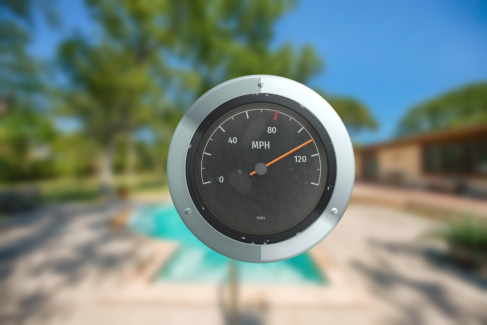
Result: 110 mph
